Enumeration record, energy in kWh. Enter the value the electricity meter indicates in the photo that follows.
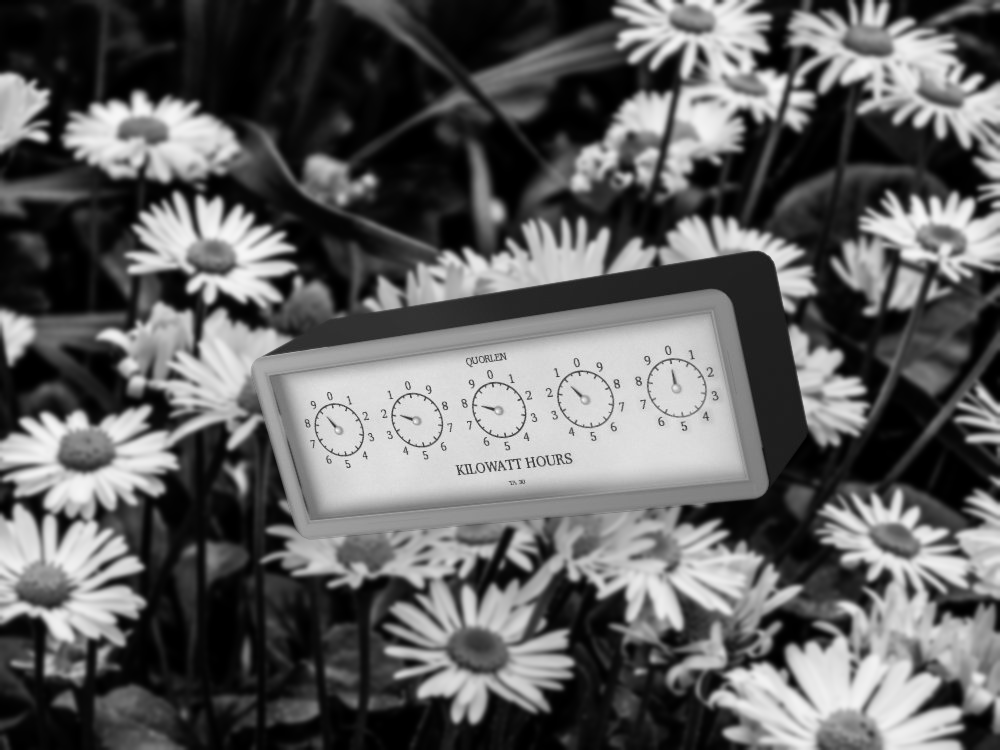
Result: 91810 kWh
